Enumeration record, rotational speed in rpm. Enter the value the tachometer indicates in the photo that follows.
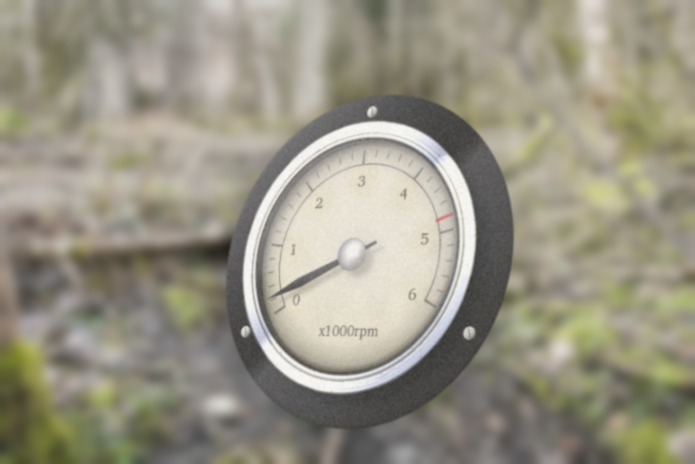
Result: 200 rpm
